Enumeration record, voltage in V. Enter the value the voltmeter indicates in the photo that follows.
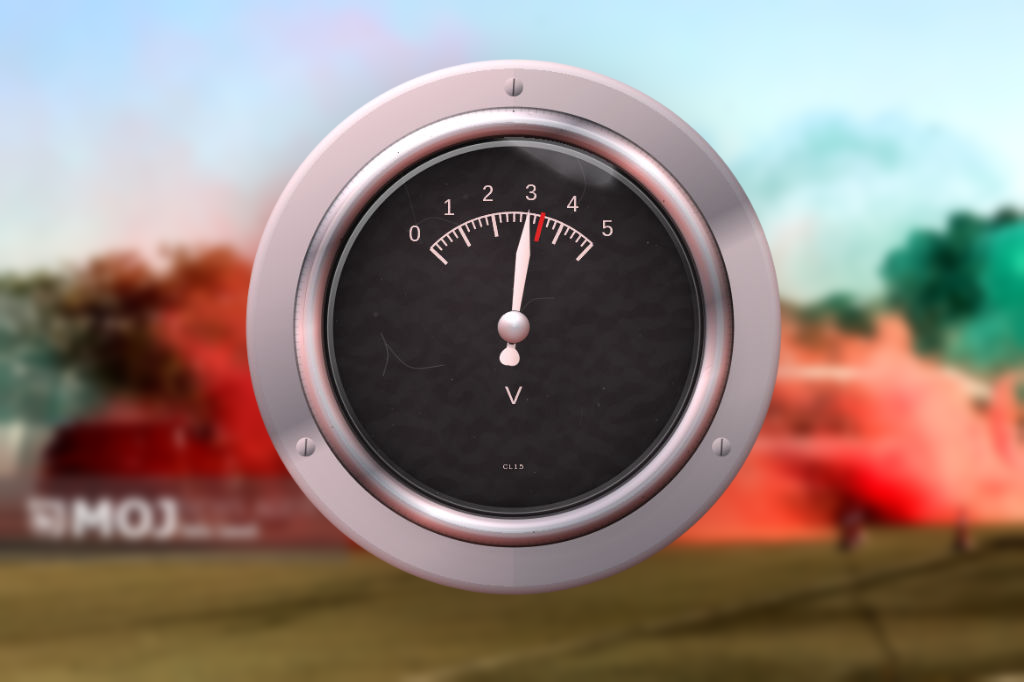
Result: 3 V
